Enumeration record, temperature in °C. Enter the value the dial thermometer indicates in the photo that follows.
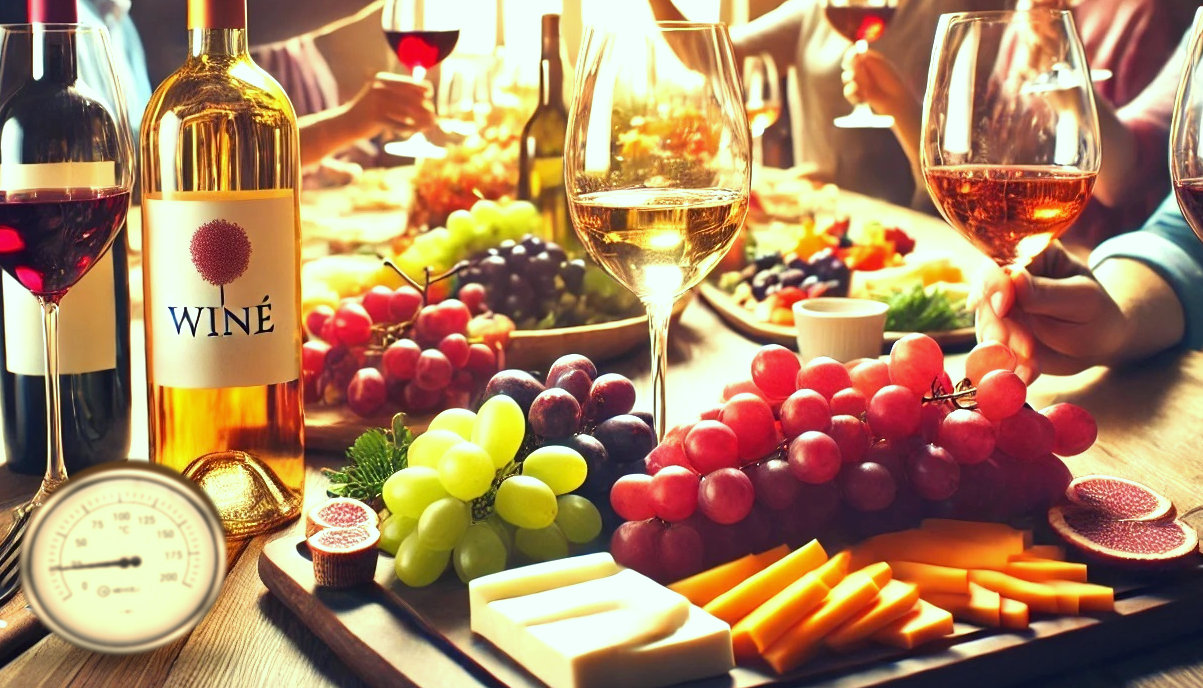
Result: 25 °C
